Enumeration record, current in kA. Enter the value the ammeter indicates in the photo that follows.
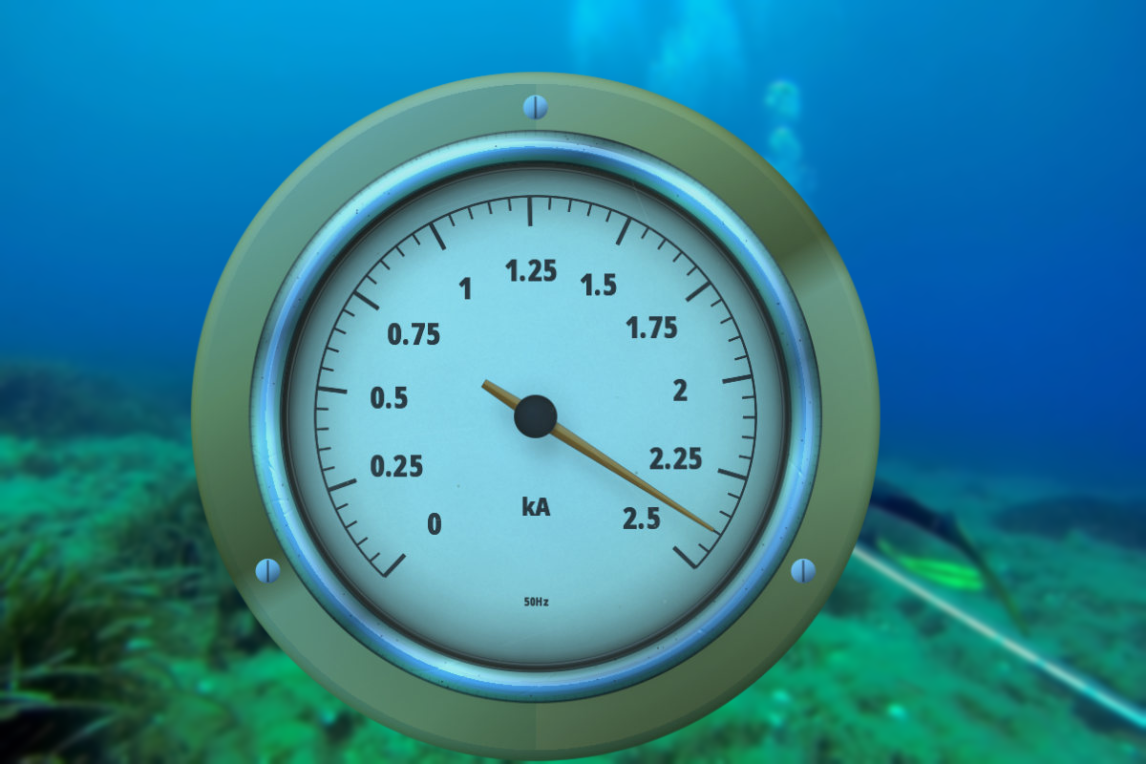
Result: 2.4 kA
